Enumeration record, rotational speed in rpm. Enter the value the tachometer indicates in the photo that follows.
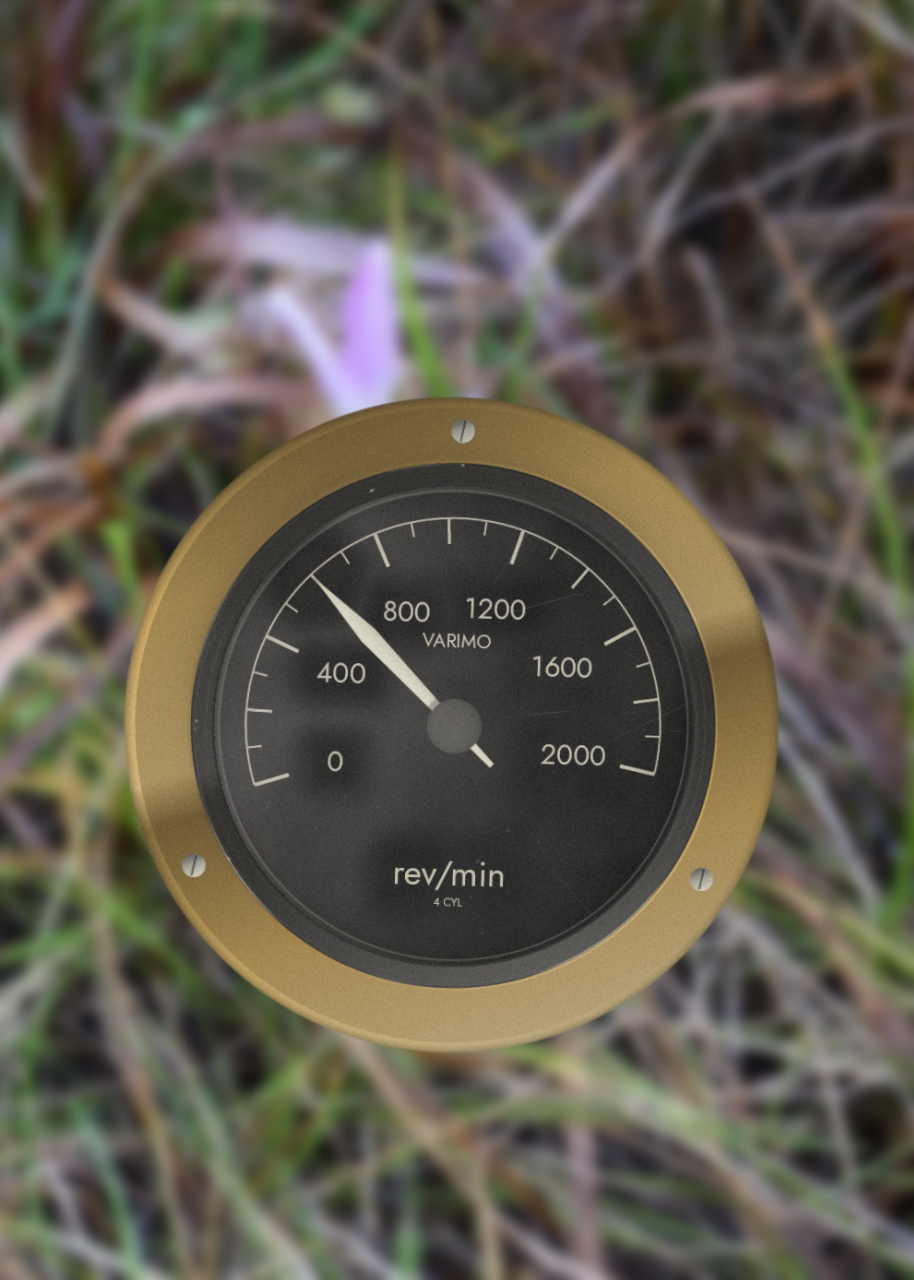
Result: 600 rpm
